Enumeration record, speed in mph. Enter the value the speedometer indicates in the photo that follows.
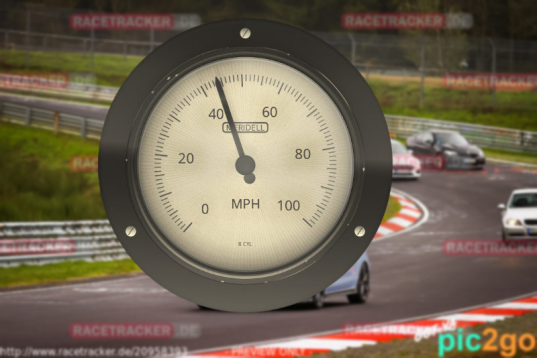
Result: 44 mph
